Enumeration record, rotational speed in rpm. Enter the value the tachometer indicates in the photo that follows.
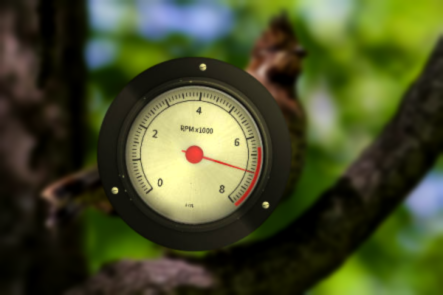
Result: 7000 rpm
